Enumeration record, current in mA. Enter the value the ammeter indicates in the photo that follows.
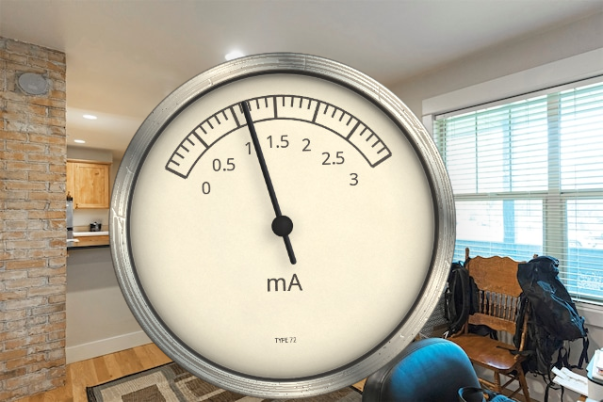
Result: 1.15 mA
